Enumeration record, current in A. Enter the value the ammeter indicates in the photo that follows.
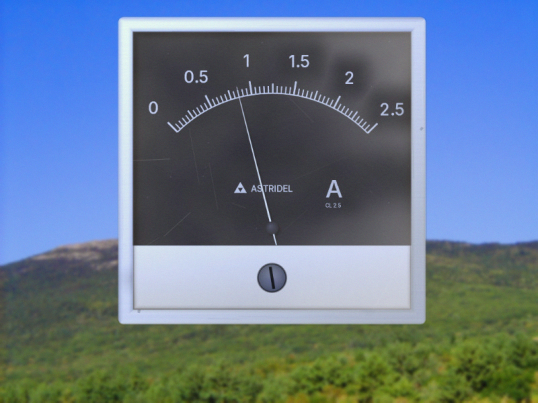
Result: 0.85 A
